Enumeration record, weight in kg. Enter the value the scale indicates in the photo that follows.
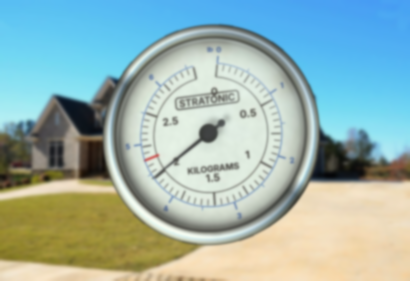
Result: 2 kg
